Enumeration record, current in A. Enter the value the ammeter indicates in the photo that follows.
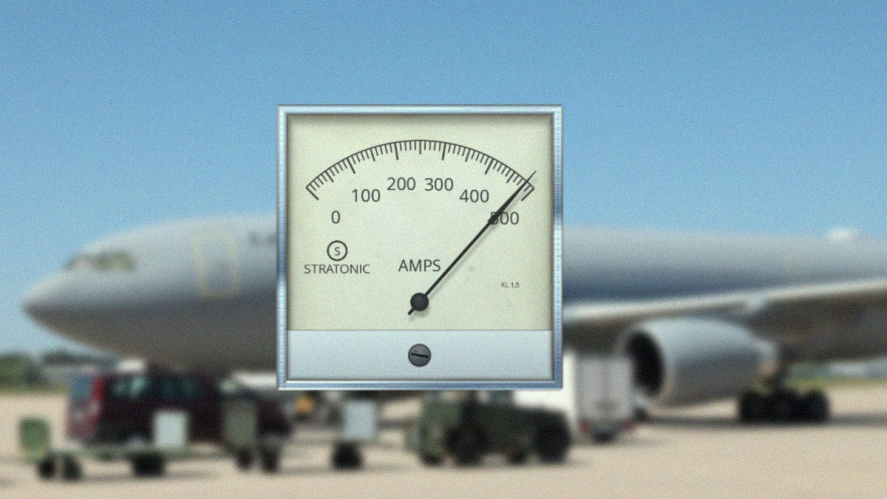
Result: 480 A
